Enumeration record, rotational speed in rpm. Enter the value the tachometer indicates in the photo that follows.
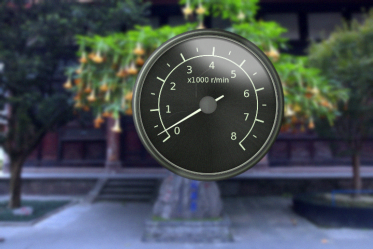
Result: 250 rpm
